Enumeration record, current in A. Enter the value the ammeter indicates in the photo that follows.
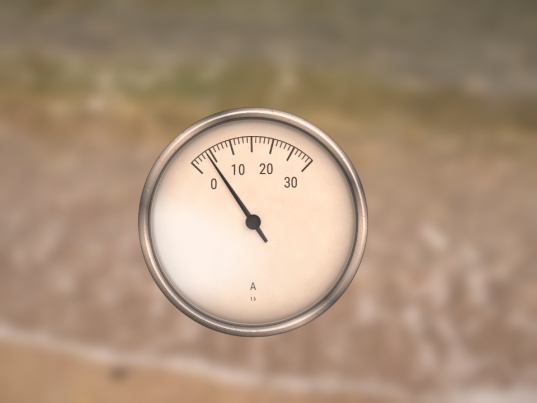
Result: 4 A
